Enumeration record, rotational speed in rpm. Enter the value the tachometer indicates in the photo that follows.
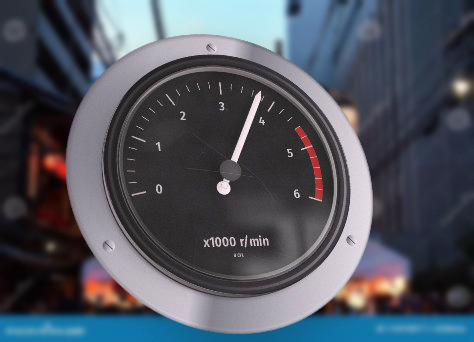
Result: 3700 rpm
